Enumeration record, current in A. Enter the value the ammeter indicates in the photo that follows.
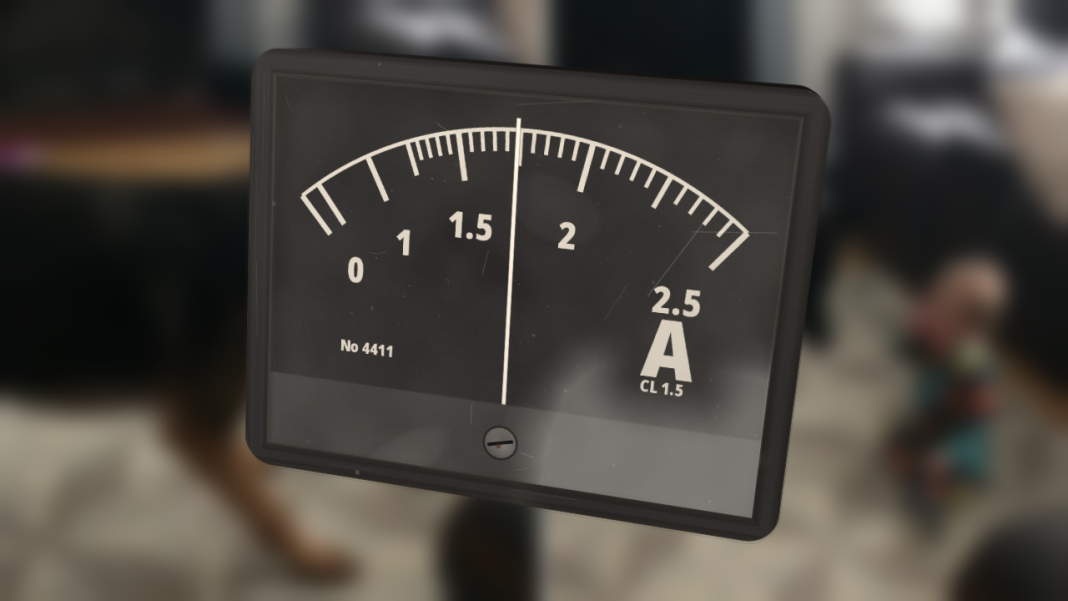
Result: 1.75 A
